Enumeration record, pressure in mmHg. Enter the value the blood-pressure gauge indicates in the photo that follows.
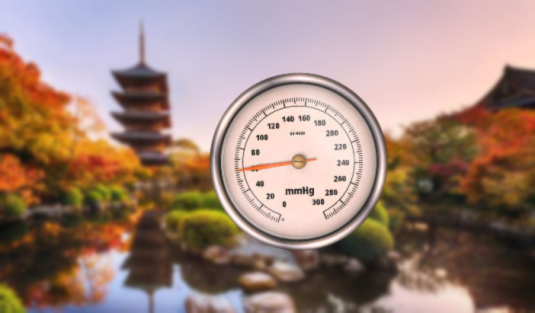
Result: 60 mmHg
